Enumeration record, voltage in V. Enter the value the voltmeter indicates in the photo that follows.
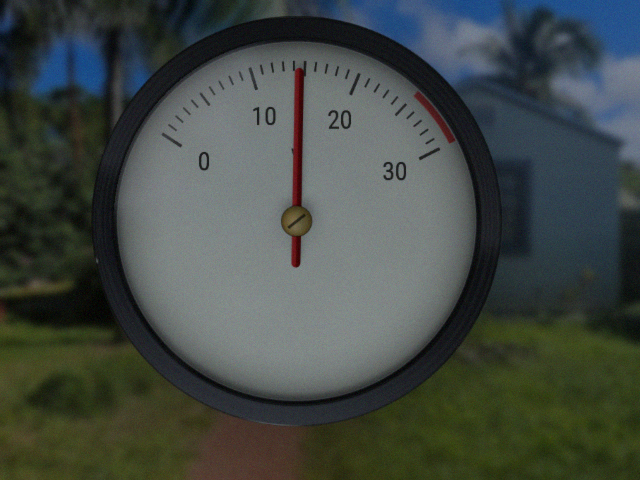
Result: 14.5 V
